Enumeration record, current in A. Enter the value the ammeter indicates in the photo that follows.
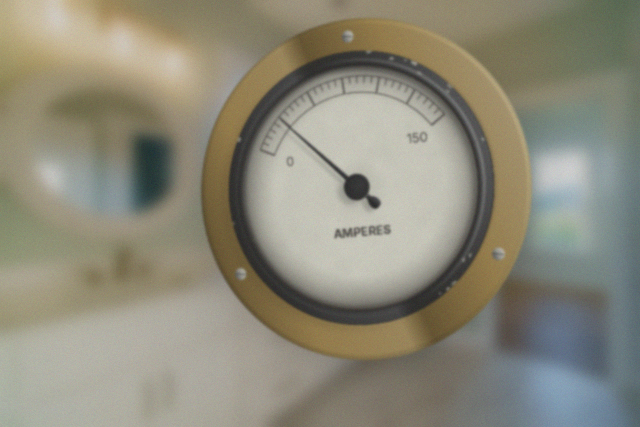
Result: 25 A
